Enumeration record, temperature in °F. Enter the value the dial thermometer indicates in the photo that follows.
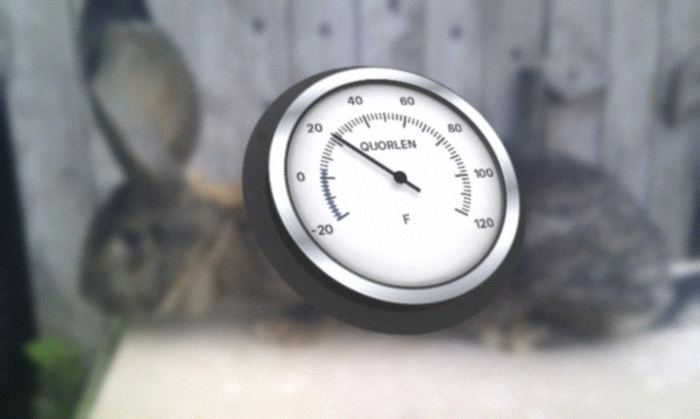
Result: 20 °F
